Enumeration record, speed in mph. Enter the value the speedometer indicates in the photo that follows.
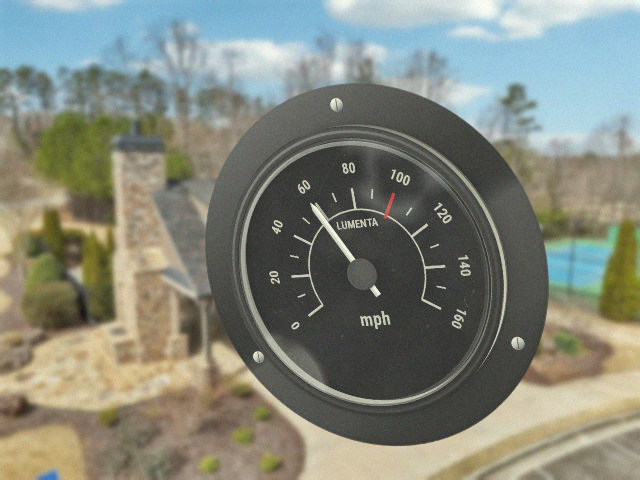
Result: 60 mph
